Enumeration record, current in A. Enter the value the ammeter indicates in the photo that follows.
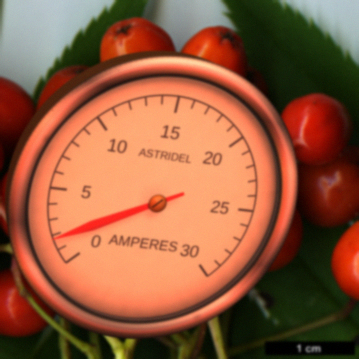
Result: 2 A
